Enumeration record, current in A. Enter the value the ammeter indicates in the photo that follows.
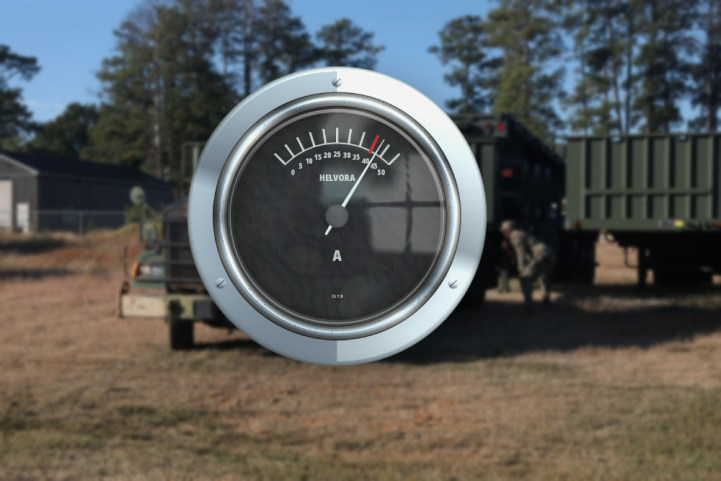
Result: 42.5 A
